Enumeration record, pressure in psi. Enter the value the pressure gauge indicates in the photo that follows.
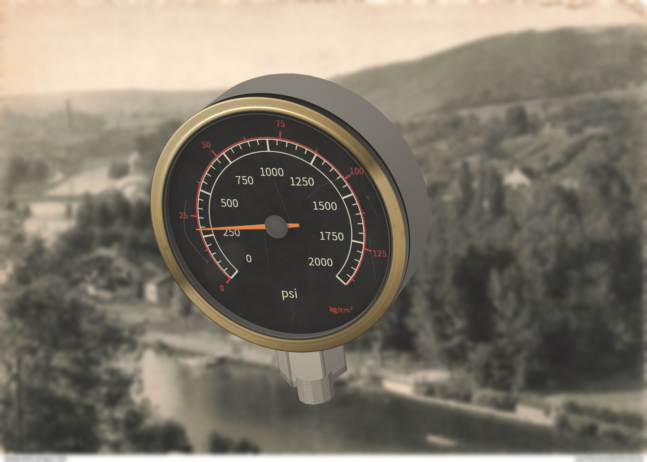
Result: 300 psi
